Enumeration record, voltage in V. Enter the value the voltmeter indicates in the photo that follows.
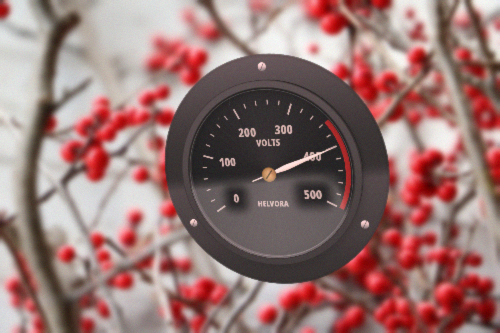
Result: 400 V
